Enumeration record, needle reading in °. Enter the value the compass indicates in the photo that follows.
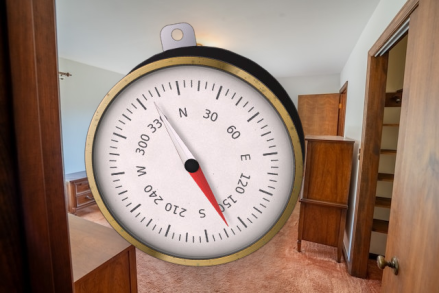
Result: 160 °
